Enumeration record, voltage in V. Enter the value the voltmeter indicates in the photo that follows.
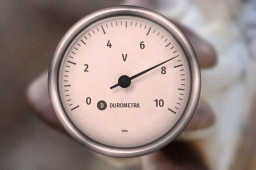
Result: 7.6 V
